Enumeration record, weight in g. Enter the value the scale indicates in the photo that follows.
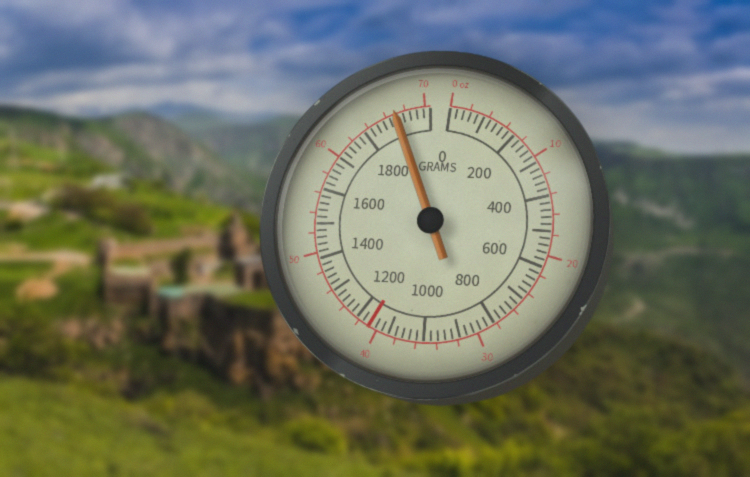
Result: 1900 g
